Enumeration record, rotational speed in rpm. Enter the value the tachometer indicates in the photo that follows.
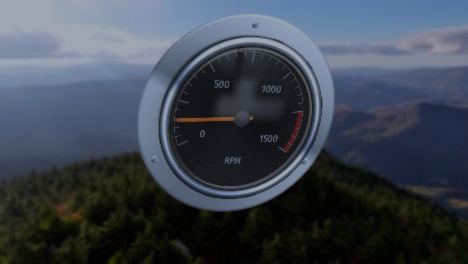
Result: 150 rpm
